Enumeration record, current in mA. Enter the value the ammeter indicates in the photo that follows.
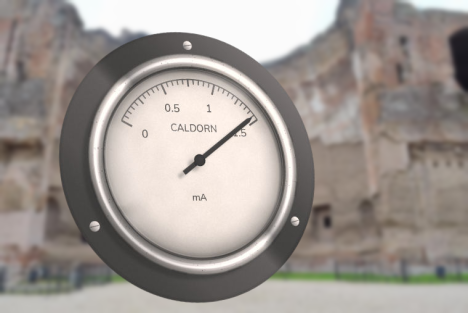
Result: 1.45 mA
